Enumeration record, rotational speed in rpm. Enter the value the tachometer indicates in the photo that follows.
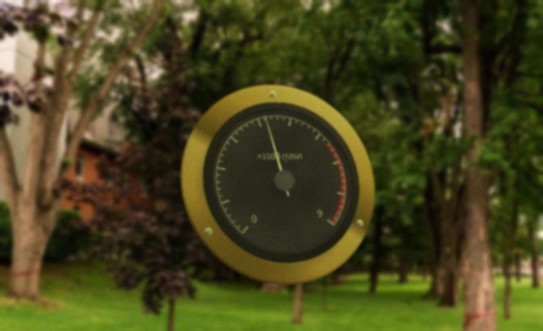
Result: 4200 rpm
